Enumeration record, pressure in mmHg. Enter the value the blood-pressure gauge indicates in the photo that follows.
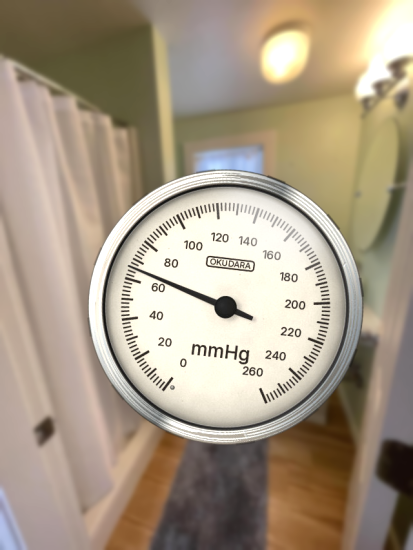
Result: 66 mmHg
